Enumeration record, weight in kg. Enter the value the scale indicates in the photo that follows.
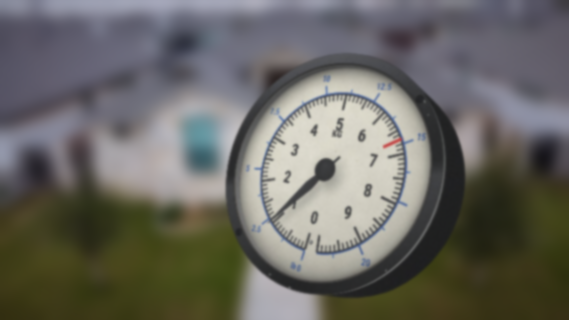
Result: 1 kg
